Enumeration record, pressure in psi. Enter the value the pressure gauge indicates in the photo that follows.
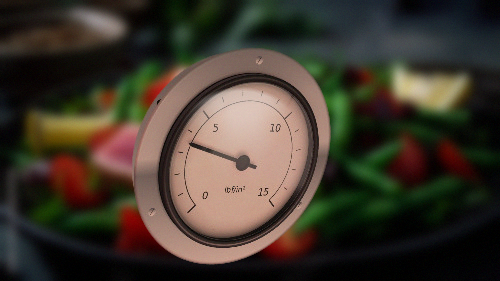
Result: 3.5 psi
